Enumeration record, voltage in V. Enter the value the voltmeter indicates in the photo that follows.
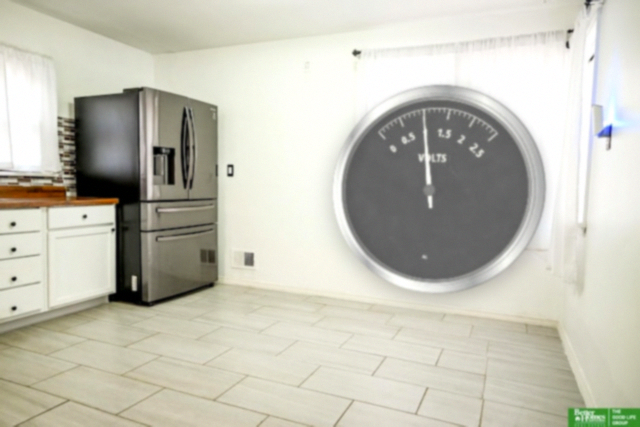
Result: 1 V
